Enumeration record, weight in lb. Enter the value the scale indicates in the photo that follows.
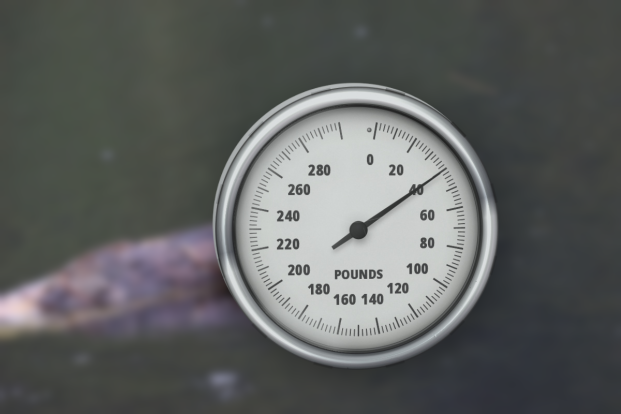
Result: 40 lb
